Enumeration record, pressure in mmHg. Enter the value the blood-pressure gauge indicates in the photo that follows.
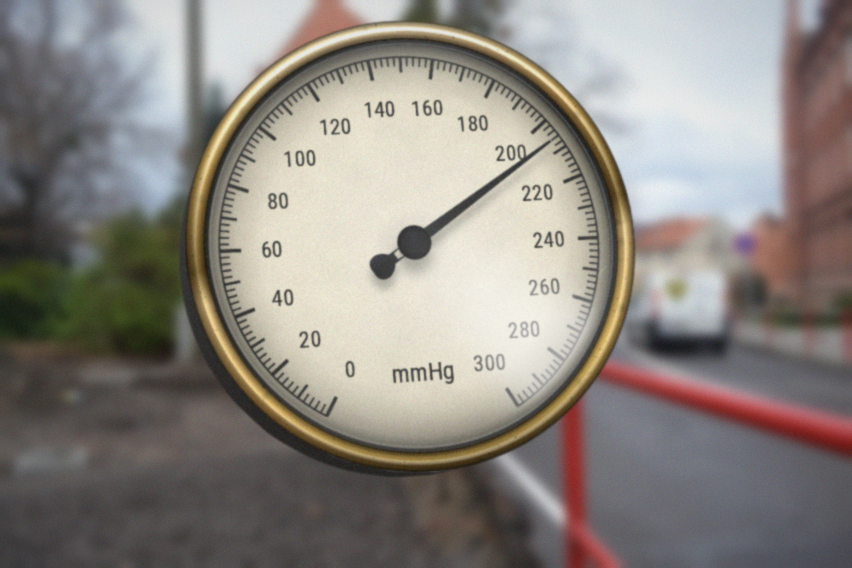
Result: 206 mmHg
